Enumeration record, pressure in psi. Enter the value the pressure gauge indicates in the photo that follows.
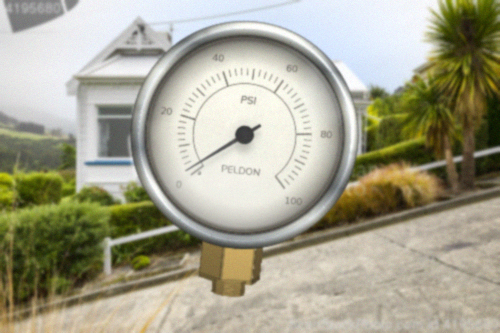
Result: 2 psi
